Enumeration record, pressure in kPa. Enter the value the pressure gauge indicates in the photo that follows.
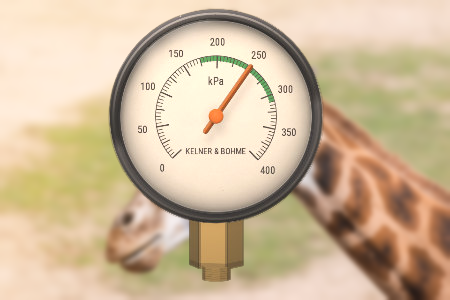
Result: 250 kPa
